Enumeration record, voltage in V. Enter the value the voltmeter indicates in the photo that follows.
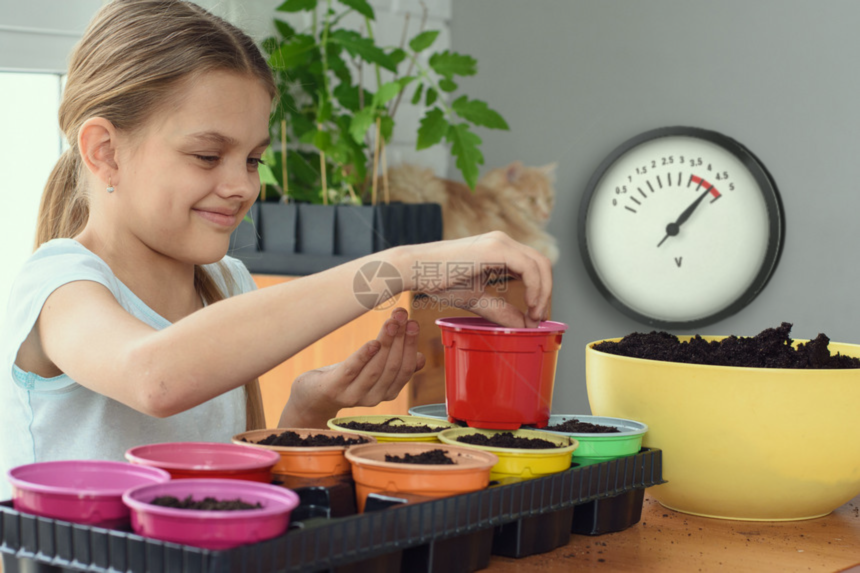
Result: 4.5 V
